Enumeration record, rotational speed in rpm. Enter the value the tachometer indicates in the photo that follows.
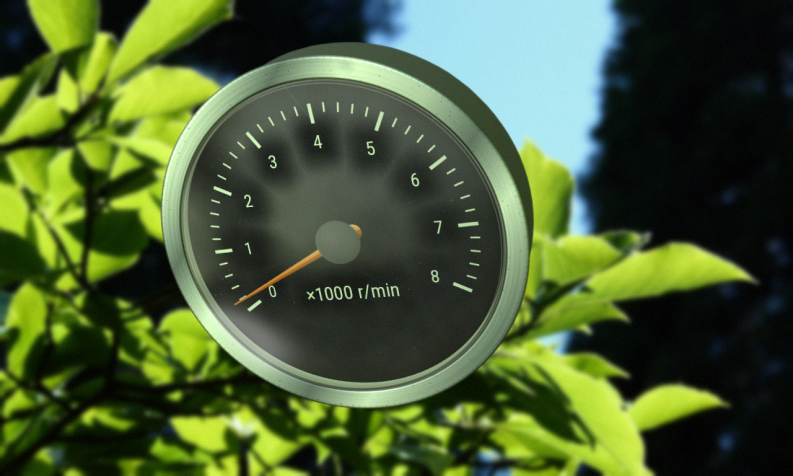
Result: 200 rpm
